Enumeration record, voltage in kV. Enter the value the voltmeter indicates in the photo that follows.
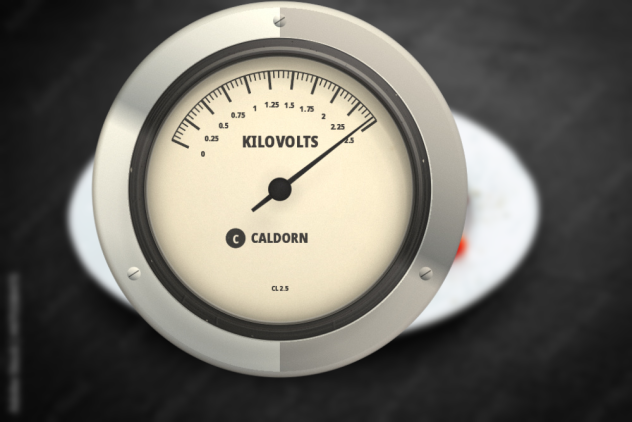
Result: 2.45 kV
